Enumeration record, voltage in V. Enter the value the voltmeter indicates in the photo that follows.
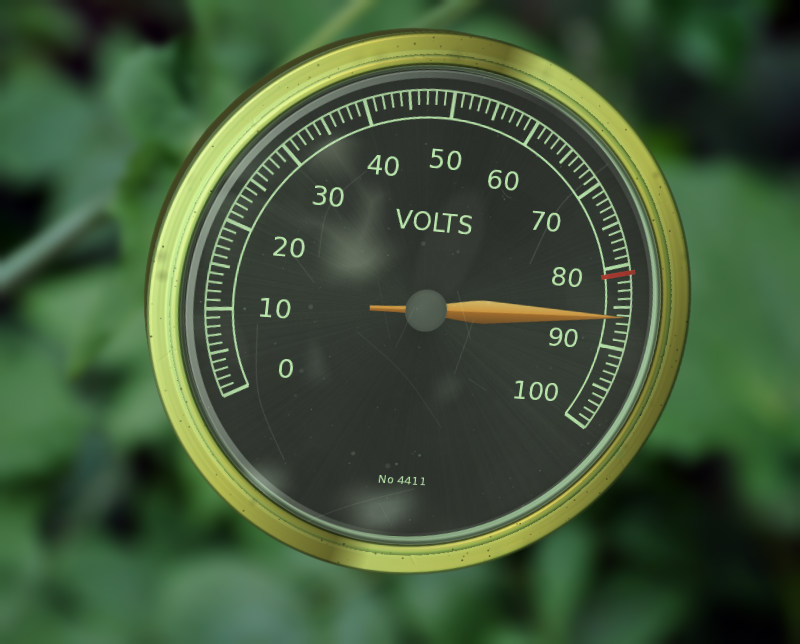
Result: 86 V
